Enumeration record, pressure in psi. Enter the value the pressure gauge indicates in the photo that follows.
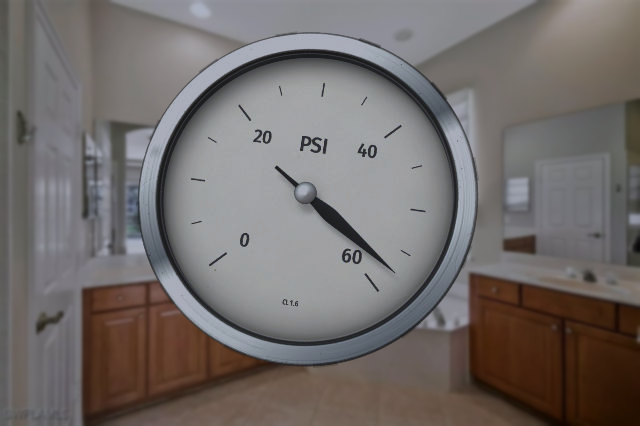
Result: 57.5 psi
